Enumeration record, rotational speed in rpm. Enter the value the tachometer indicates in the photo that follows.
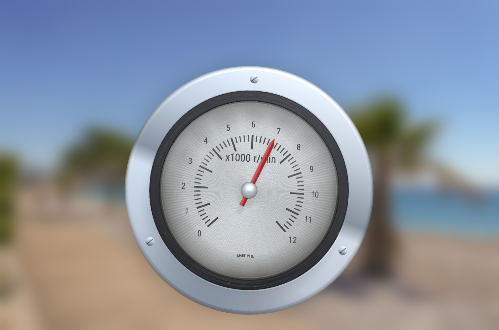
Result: 7000 rpm
